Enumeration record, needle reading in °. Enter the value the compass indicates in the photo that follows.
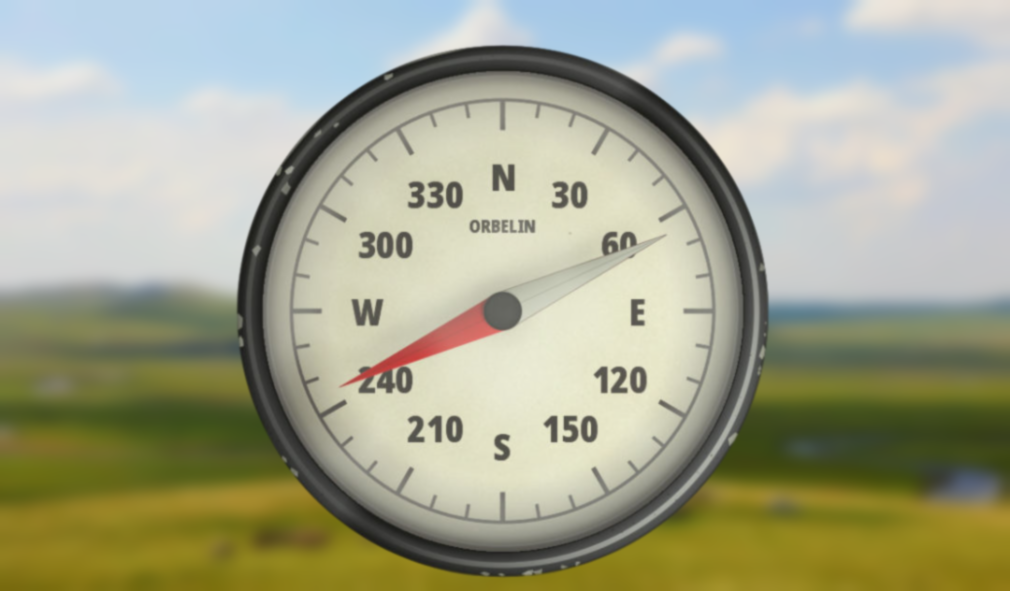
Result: 245 °
